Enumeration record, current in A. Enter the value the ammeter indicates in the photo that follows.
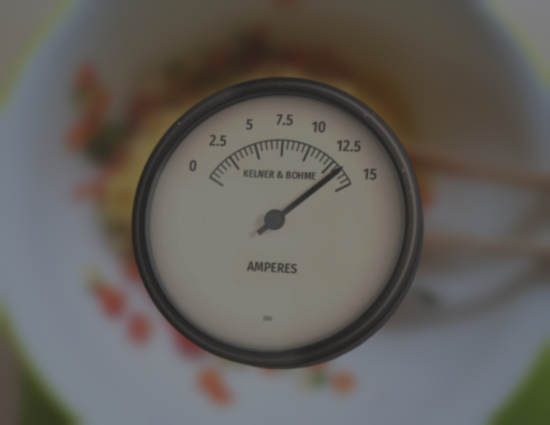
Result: 13.5 A
